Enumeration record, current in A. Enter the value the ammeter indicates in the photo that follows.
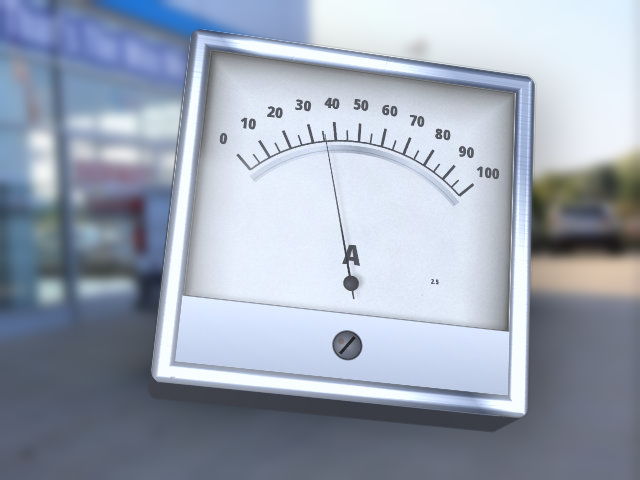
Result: 35 A
